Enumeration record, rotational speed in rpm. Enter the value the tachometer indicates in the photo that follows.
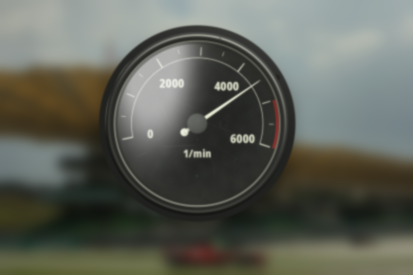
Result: 4500 rpm
